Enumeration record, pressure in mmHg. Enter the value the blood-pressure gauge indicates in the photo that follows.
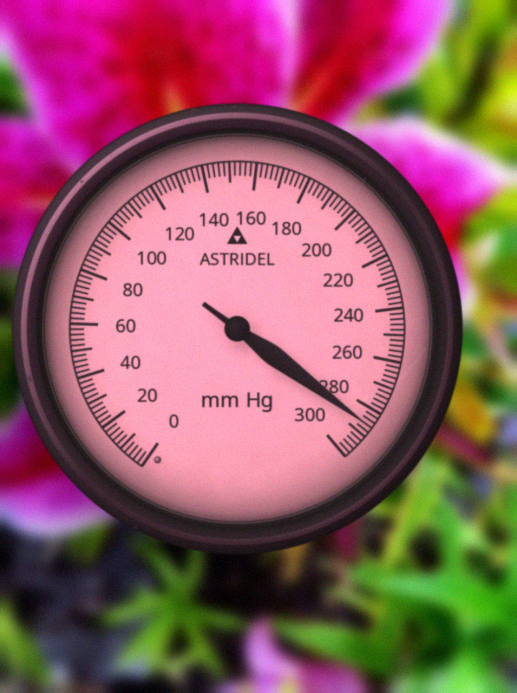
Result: 286 mmHg
